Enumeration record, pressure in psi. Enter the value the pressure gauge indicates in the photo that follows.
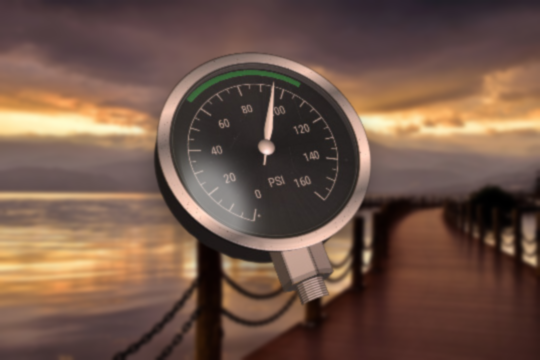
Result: 95 psi
